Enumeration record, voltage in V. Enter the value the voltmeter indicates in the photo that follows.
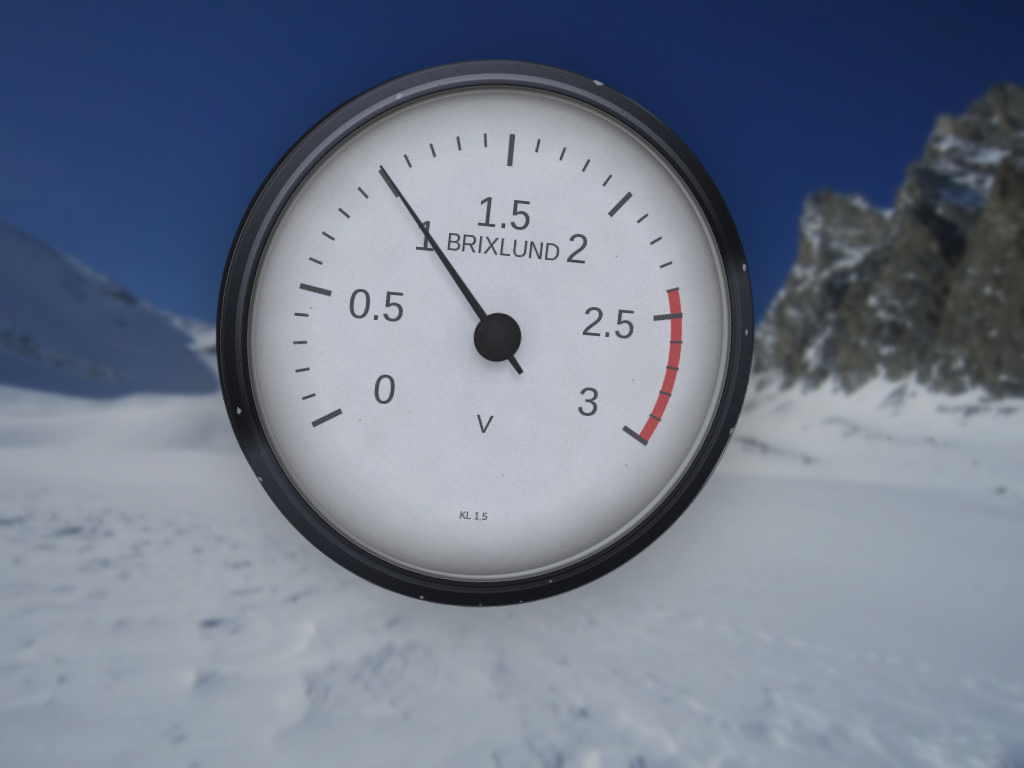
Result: 1 V
